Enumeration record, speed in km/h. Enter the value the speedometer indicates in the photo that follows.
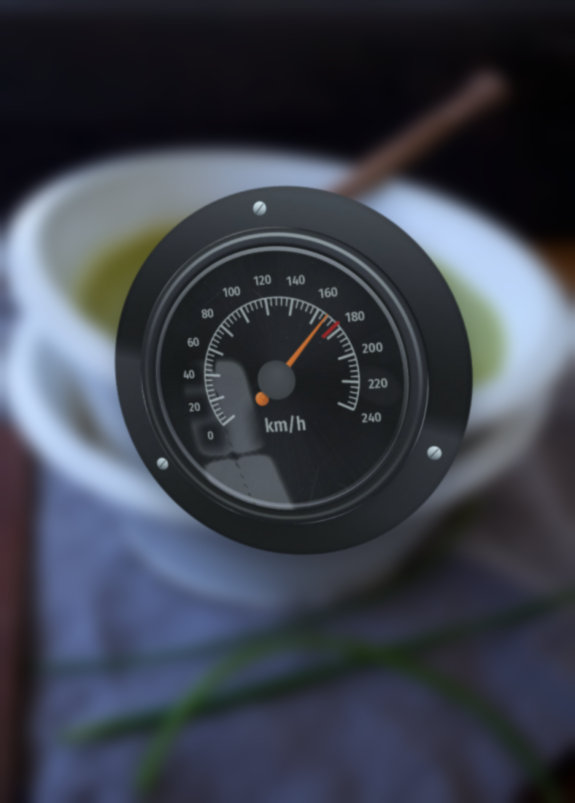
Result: 168 km/h
